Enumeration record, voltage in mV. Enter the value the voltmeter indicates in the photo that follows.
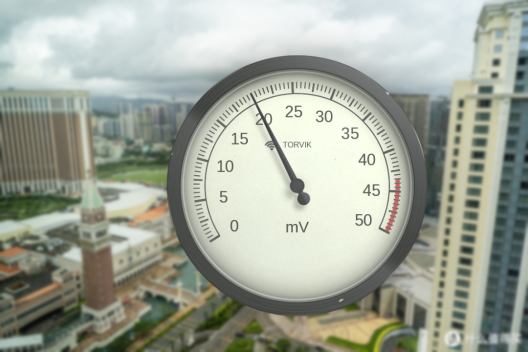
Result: 20 mV
